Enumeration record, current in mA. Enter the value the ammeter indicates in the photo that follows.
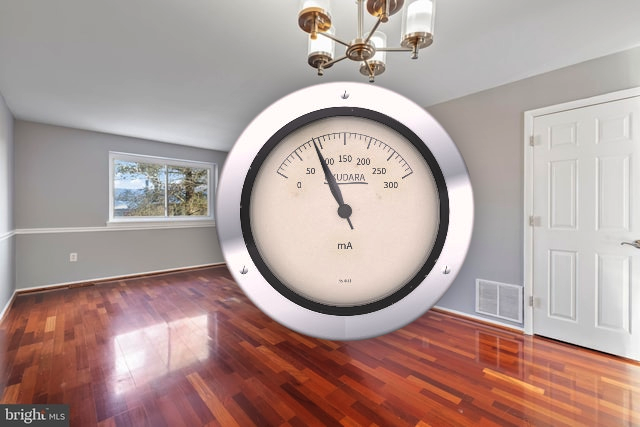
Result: 90 mA
